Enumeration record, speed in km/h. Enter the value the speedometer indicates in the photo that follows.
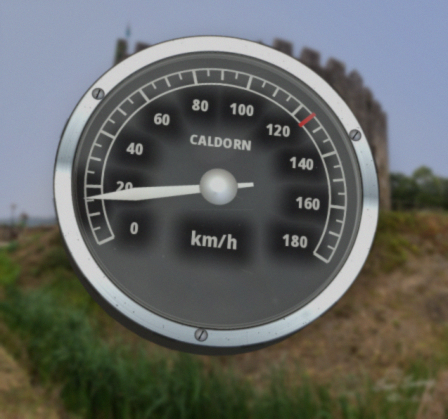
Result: 15 km/h
